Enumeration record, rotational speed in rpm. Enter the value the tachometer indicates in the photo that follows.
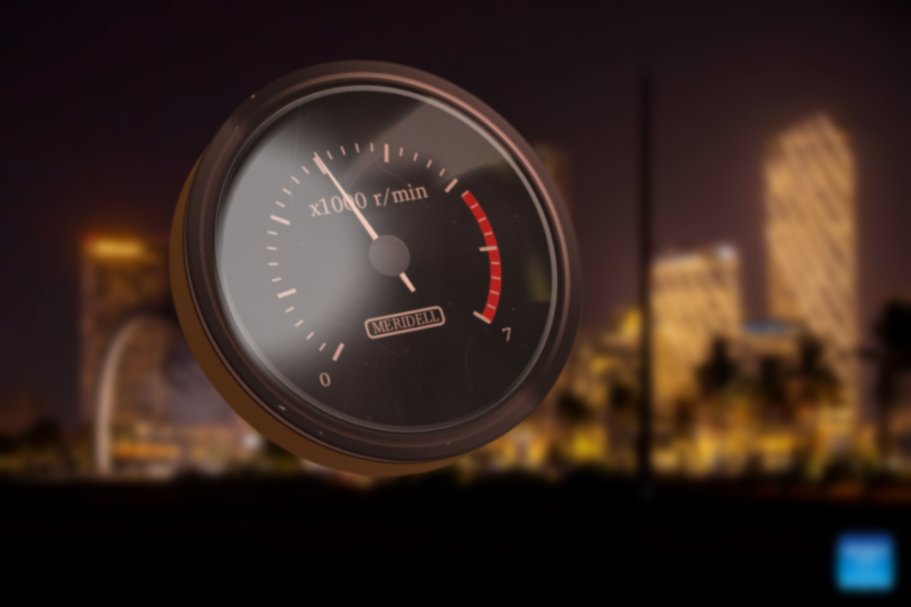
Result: 3000 rpm
